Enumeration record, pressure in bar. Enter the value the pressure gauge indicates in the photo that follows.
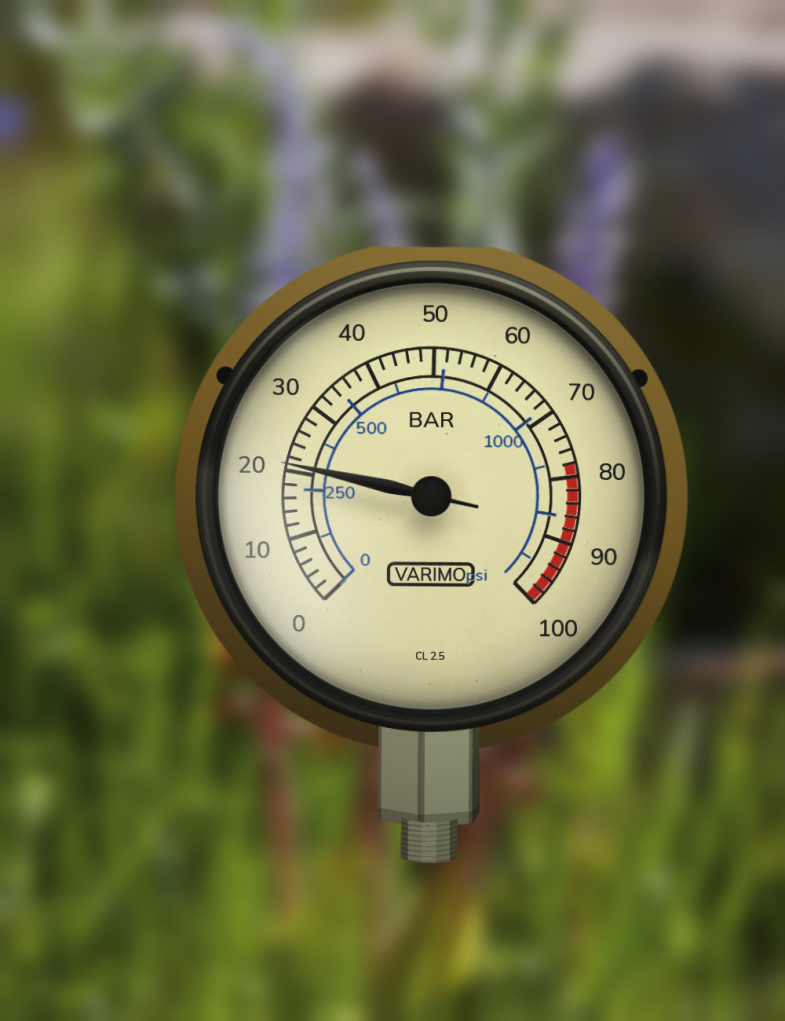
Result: 21 bar
